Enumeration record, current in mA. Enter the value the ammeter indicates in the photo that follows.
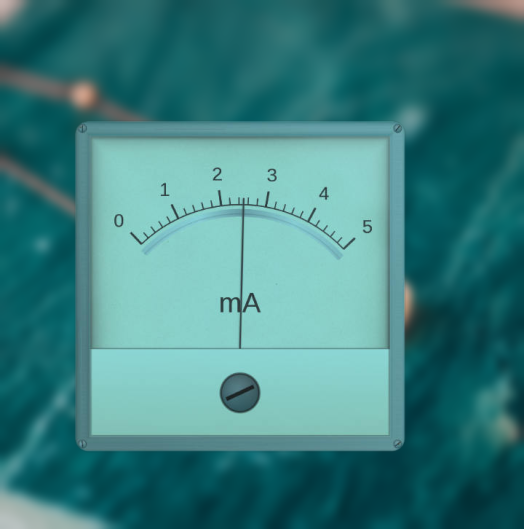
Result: 2.5 mA
